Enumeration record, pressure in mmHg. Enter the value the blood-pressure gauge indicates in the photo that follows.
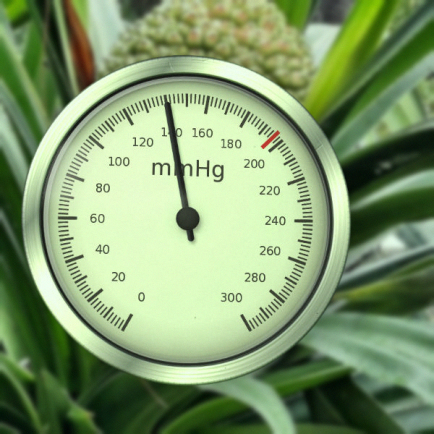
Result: 140 mmHg
